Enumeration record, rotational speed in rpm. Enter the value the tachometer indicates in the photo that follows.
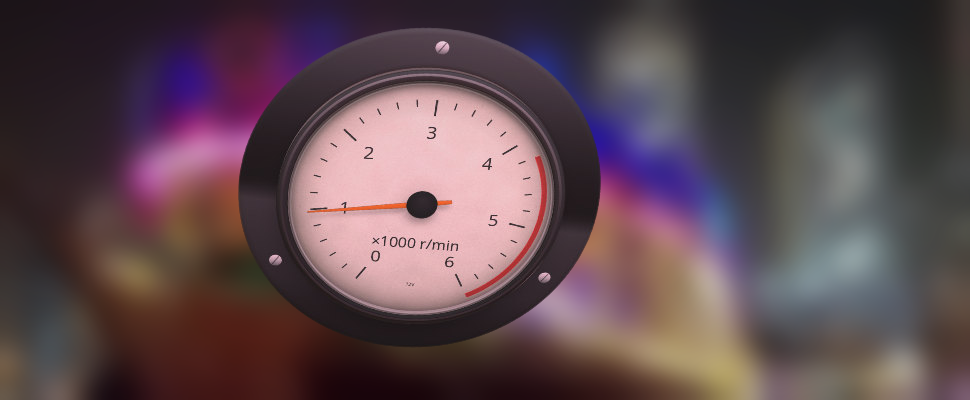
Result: 1000 rpm
